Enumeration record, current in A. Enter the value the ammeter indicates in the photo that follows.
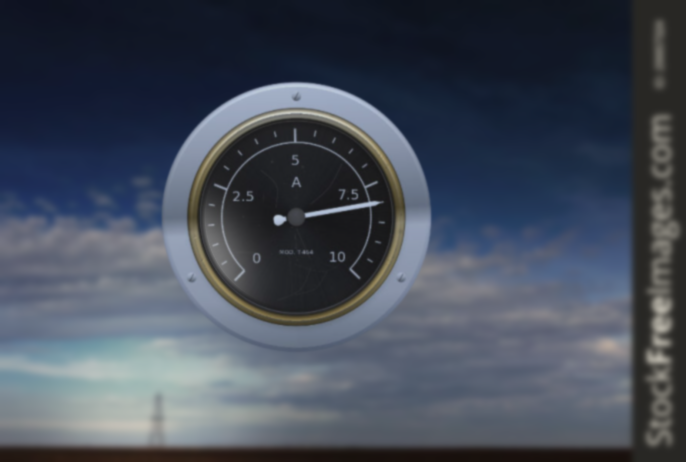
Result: 8 A
